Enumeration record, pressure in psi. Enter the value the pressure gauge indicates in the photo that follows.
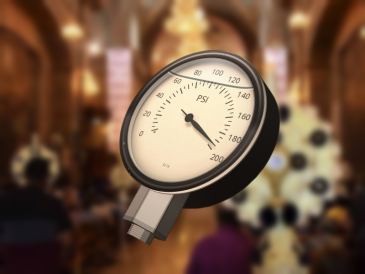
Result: 195 psi
